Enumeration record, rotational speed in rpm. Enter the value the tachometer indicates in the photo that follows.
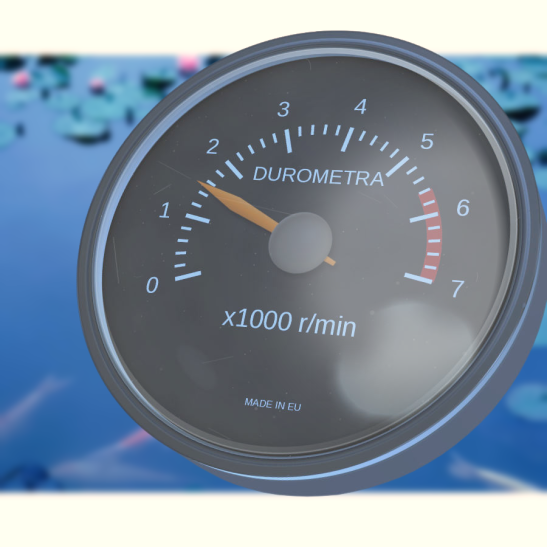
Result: 1500 rpm
